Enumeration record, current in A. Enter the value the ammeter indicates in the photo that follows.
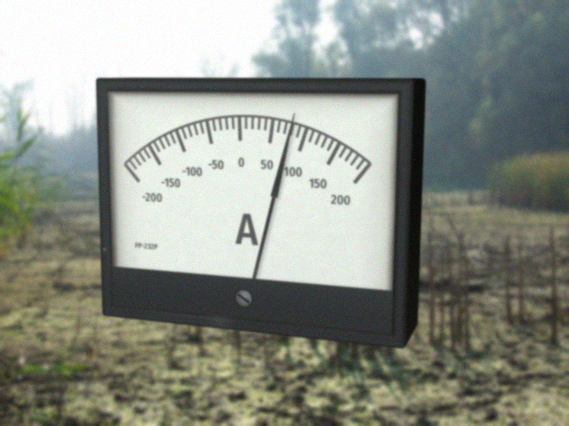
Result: 80 A
